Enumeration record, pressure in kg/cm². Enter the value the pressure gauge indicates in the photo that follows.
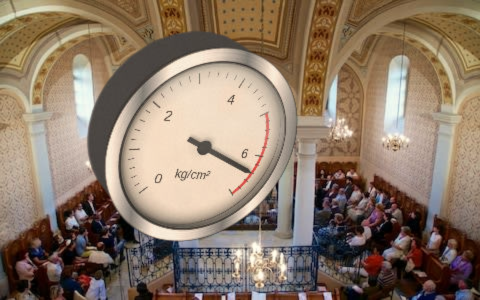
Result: 6.4 kg/cm²
